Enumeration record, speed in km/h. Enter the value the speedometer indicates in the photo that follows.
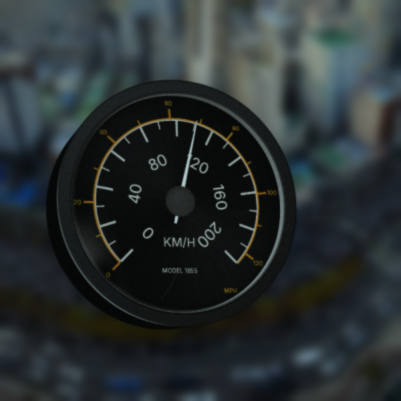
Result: 110 km/h
